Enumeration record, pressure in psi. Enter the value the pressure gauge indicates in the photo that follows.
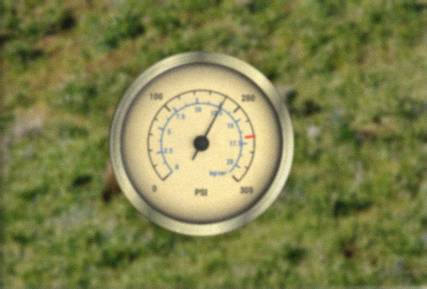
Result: 180 psi
